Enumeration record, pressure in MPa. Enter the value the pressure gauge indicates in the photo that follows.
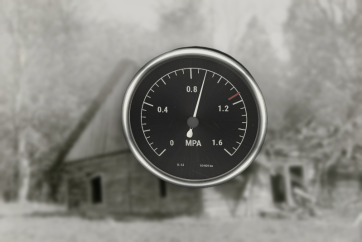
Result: 0.9 MPa
